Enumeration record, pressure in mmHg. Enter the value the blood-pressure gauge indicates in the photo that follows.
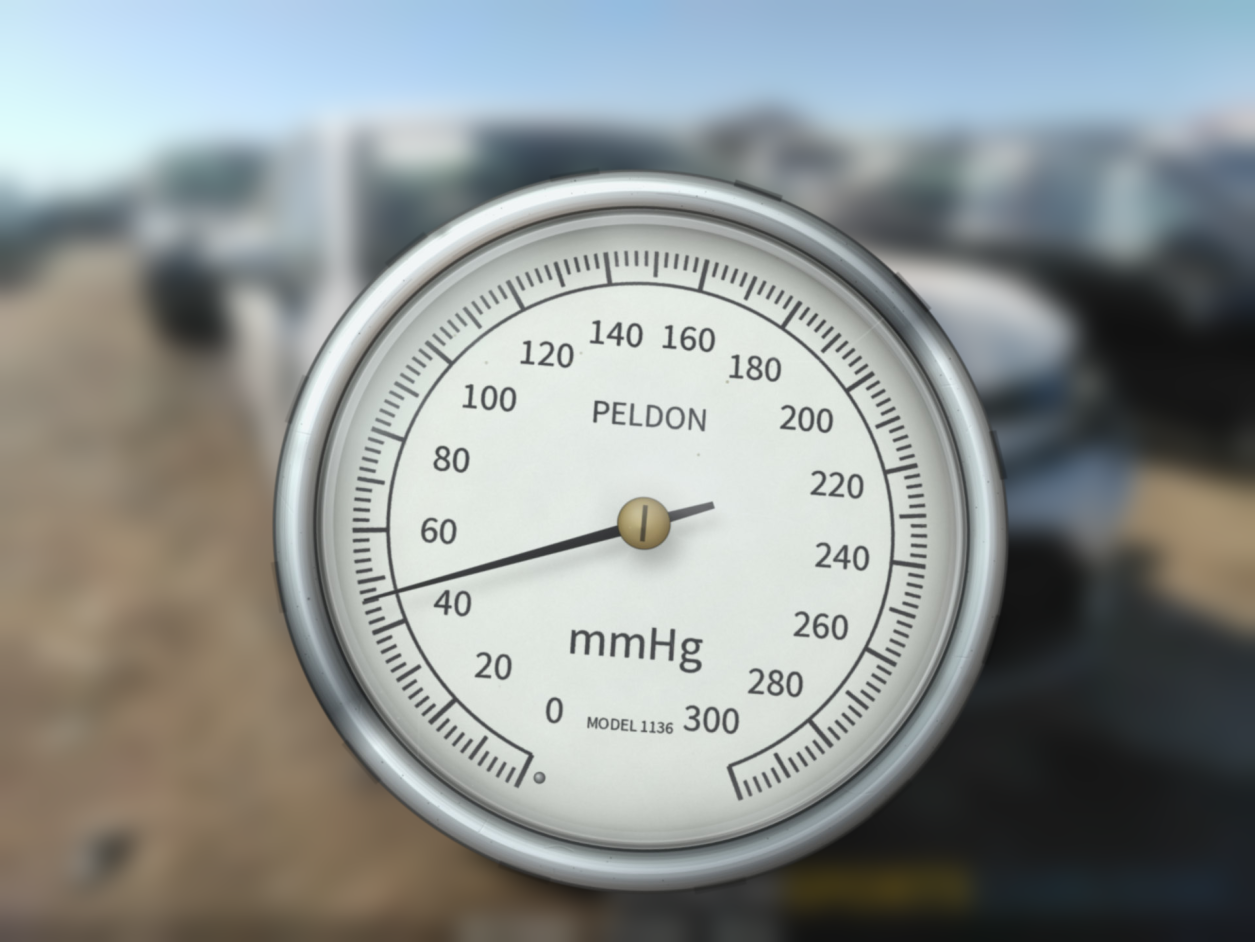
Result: 46 mmHg
